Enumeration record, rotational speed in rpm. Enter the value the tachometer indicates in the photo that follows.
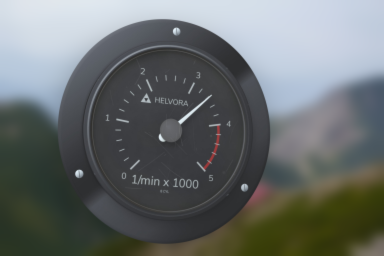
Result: 3400 rpm
